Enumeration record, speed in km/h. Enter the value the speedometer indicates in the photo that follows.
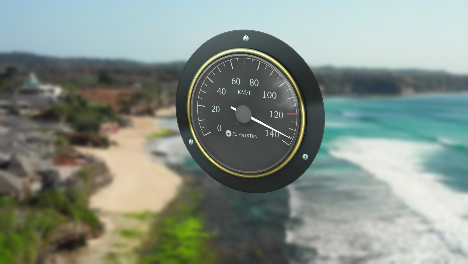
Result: 135 km/h
